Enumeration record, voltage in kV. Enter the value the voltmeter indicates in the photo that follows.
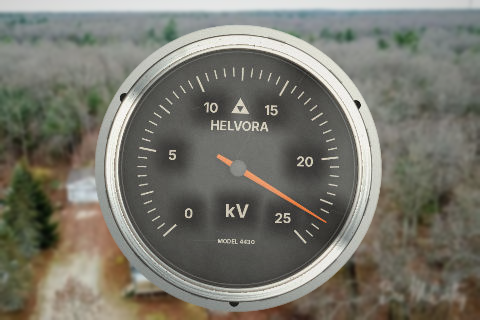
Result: 23.5 kV
